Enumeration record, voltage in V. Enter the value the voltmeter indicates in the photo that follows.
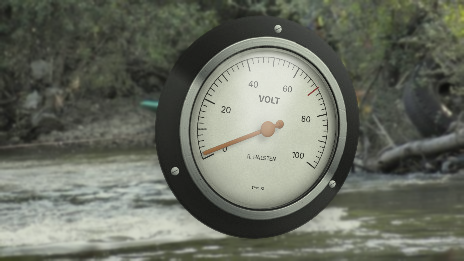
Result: 2 V
